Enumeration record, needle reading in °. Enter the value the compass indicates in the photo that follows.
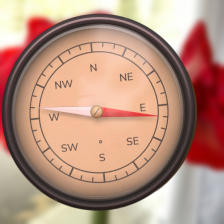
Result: 100 °
